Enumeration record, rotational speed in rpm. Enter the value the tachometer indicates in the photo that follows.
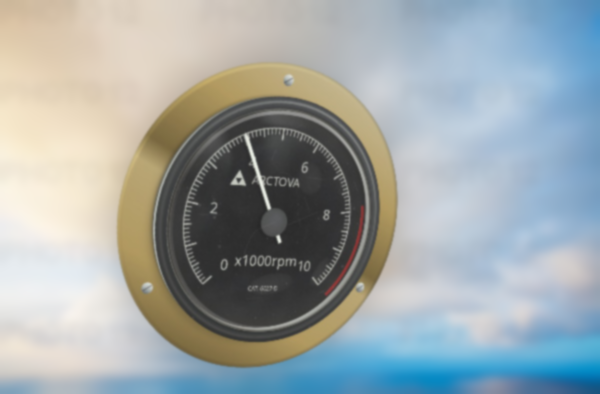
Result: 4000 rpm
